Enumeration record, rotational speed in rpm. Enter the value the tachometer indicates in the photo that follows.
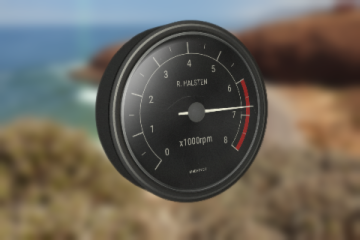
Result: 6750 rpm
